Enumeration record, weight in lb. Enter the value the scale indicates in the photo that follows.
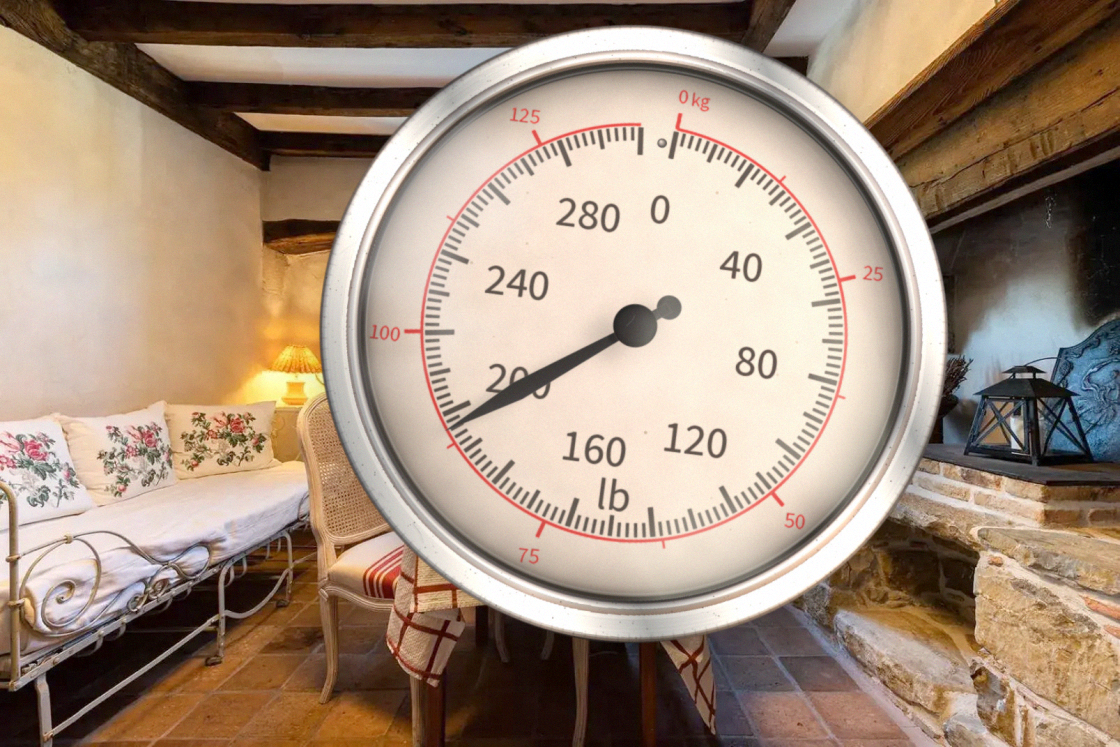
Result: 196 lb
